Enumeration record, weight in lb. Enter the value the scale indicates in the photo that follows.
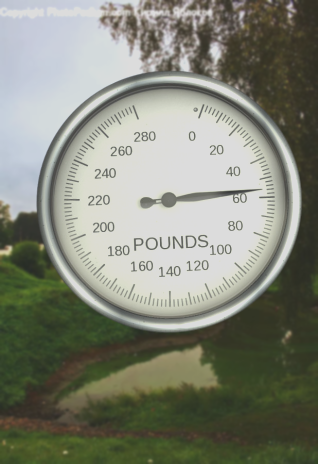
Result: 56 lb
